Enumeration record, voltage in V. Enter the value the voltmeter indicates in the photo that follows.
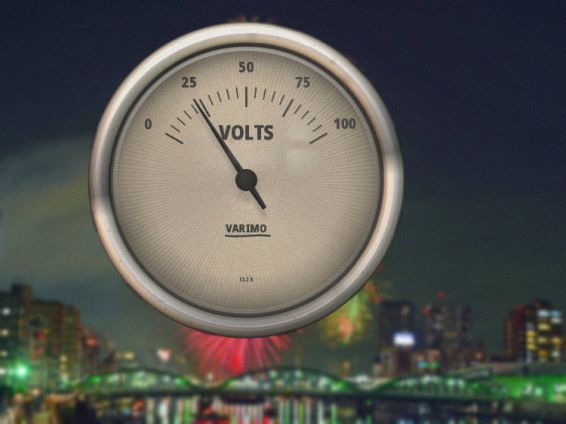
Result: 22.5 V
